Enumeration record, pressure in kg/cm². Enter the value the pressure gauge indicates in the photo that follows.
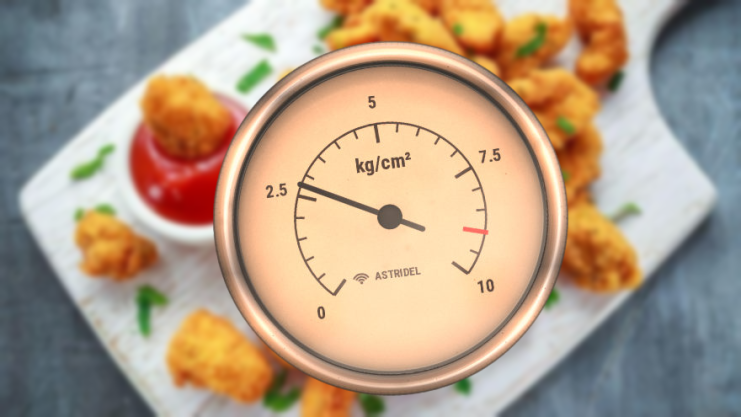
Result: 2.75 kg/cm²
